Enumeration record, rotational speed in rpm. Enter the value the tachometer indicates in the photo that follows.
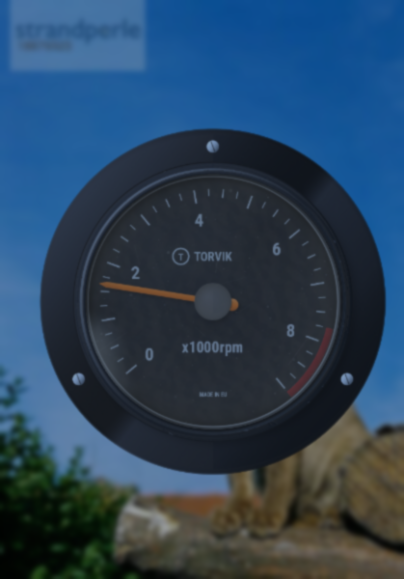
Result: 1625 rpm
